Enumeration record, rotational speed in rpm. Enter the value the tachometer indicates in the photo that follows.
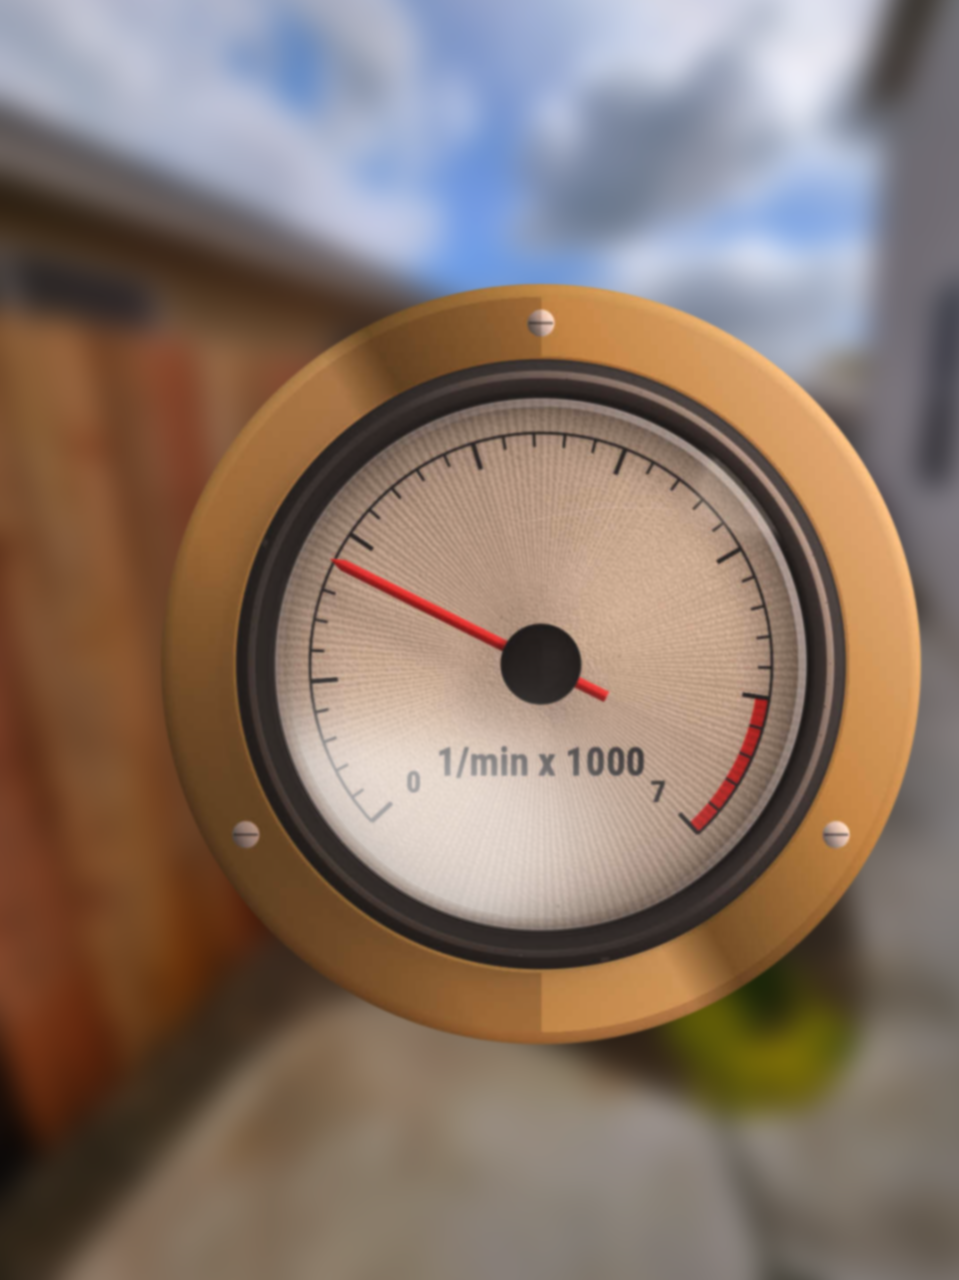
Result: 1800 rpm
